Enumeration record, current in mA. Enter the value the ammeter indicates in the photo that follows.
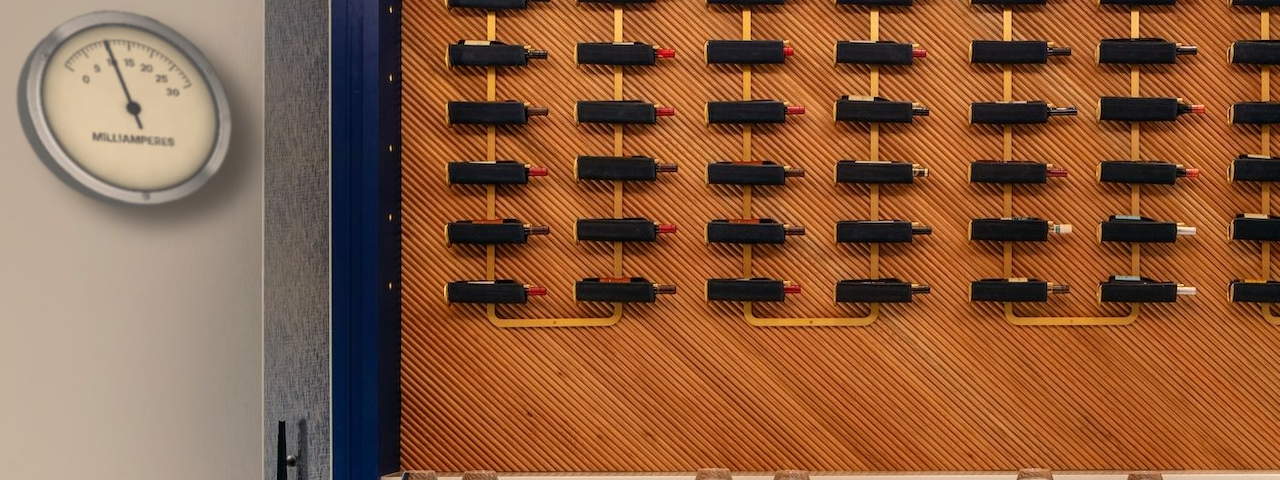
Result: 10 mA
